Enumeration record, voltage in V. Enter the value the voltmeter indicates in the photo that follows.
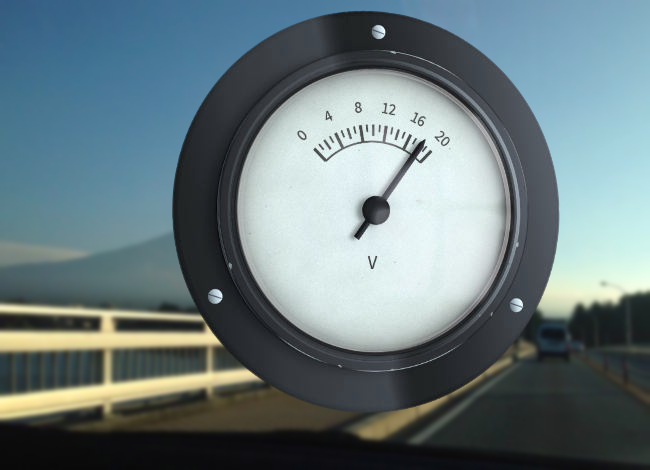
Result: 18 V
